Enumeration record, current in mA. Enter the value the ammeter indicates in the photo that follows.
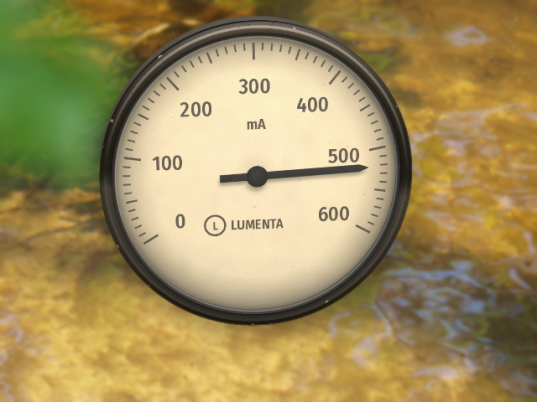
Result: 520 mA
